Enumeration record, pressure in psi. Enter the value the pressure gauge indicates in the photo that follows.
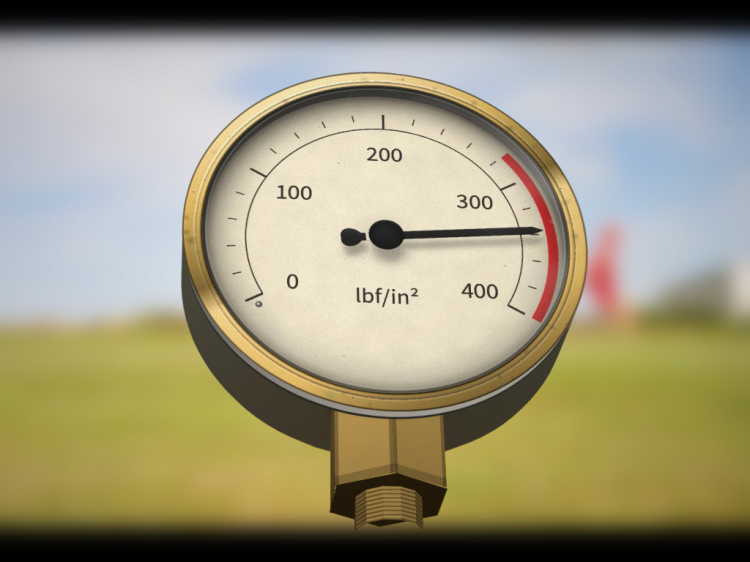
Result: 340 psi
